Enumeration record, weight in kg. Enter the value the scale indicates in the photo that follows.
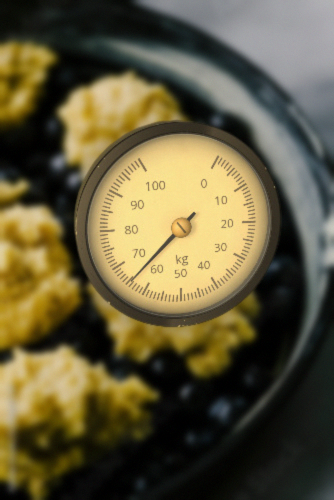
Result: 65 kg
